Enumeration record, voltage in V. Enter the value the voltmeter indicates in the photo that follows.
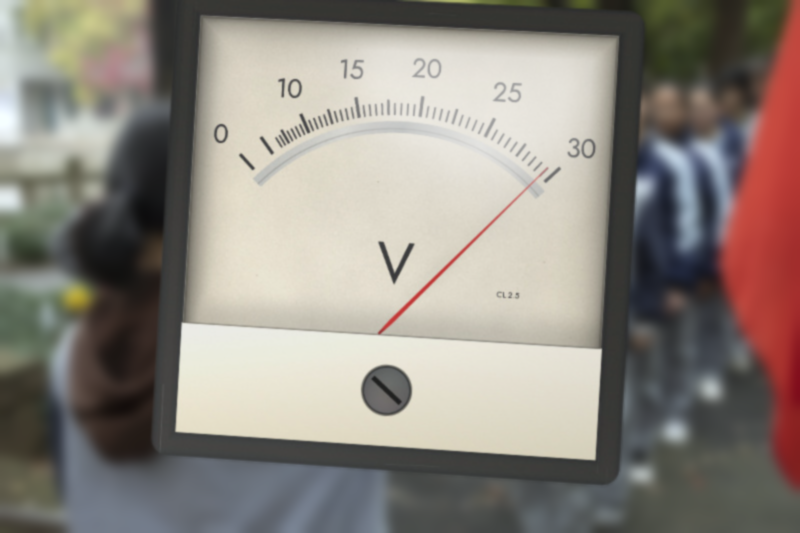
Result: 29.5 V
